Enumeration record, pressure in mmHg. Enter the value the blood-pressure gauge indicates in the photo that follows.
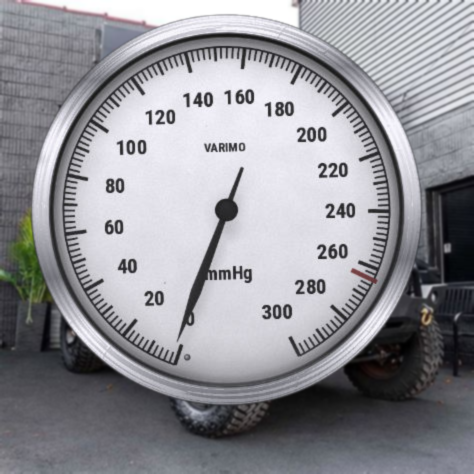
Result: 2 mmHg
